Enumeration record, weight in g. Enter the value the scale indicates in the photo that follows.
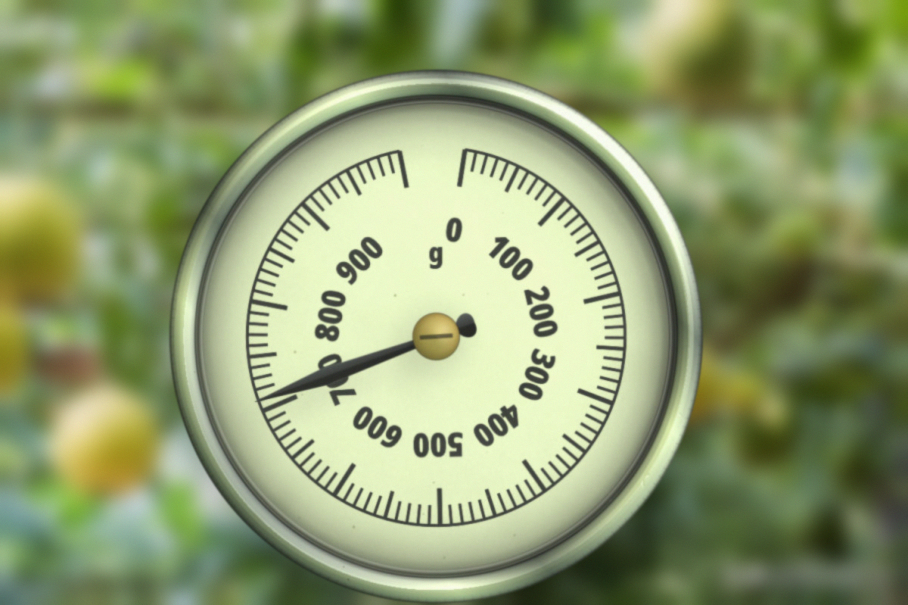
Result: 710 g
